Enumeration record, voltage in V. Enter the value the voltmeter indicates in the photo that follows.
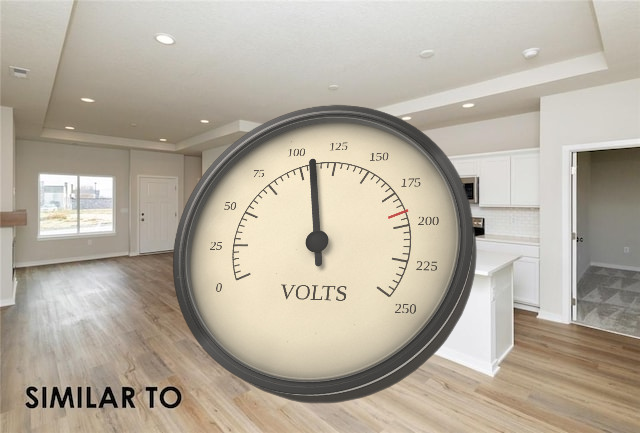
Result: 110 V
